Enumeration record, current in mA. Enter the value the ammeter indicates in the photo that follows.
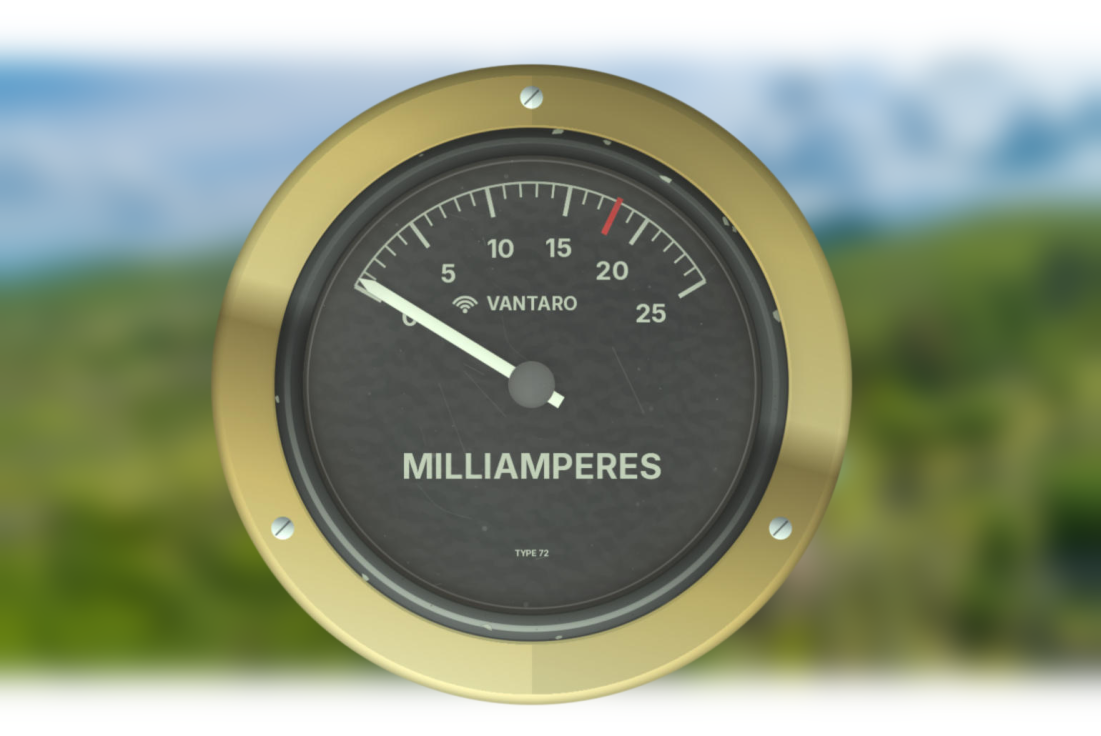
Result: 0.5 mA
